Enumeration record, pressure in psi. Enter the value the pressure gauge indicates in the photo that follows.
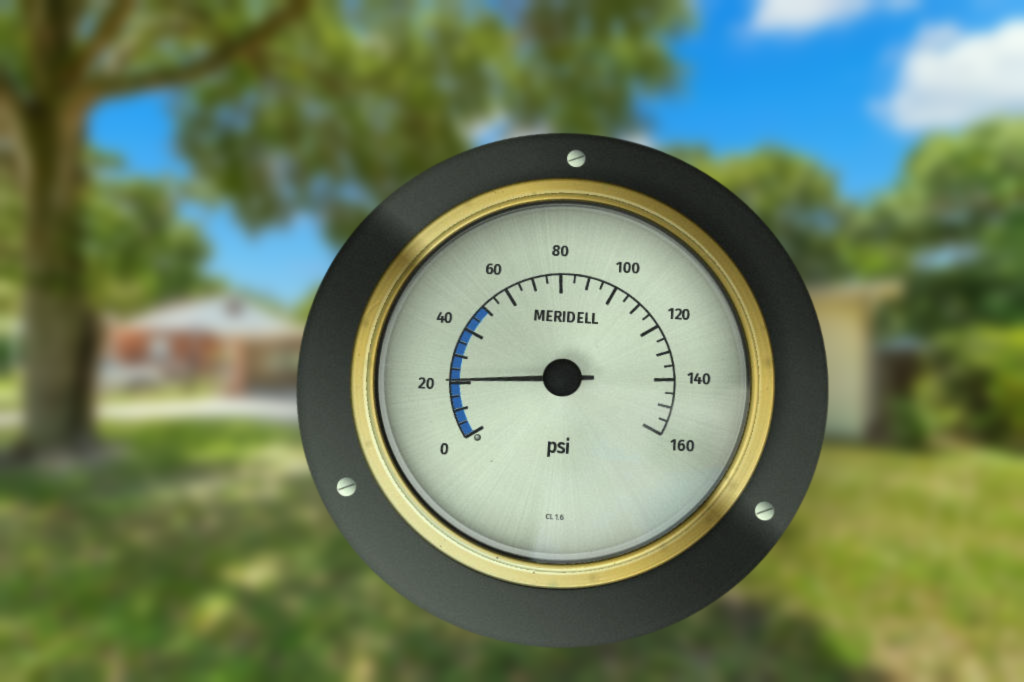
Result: 20 psi
